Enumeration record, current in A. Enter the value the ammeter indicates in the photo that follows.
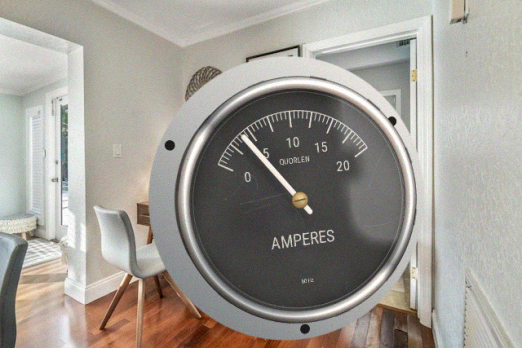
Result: 4 A
